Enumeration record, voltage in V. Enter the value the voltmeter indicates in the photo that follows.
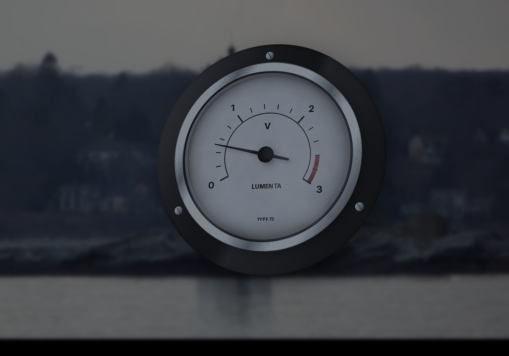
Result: 0.5 V
